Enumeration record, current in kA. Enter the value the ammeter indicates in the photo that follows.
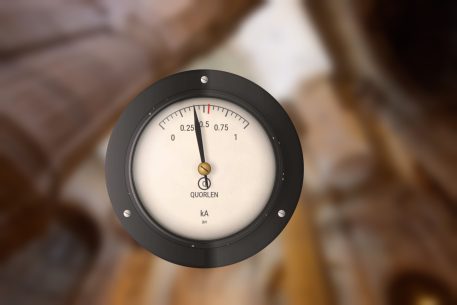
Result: 0.4 kA
